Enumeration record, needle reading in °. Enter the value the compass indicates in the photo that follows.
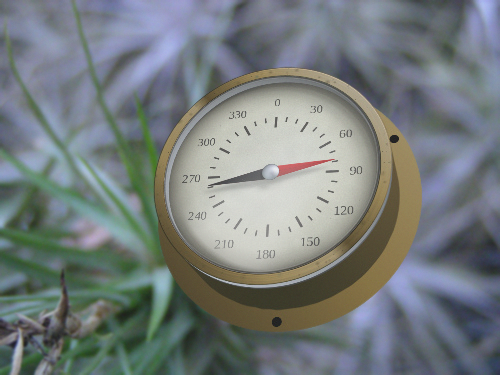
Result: 80 °
